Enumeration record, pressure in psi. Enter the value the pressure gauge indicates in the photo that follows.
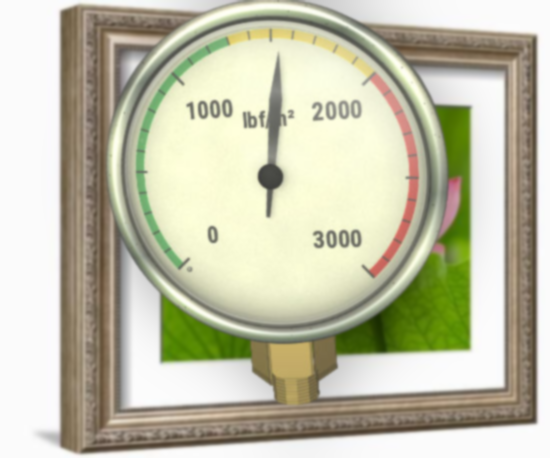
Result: 1550 psi
